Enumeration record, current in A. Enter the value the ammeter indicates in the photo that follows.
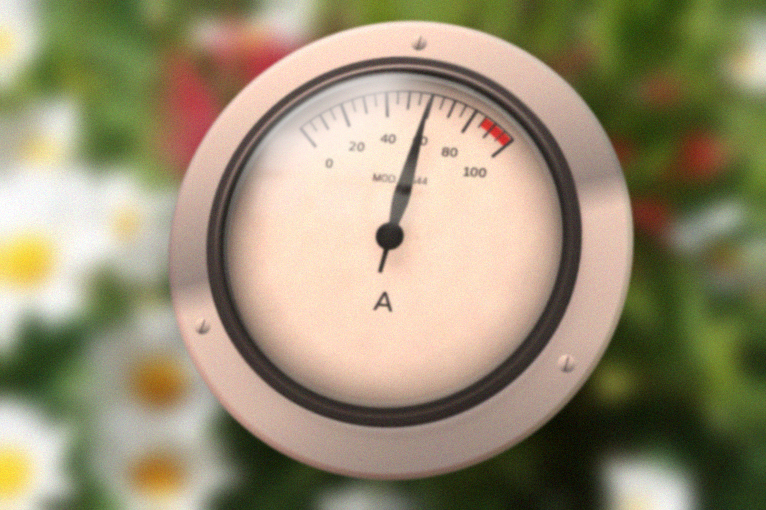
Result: 60 A
